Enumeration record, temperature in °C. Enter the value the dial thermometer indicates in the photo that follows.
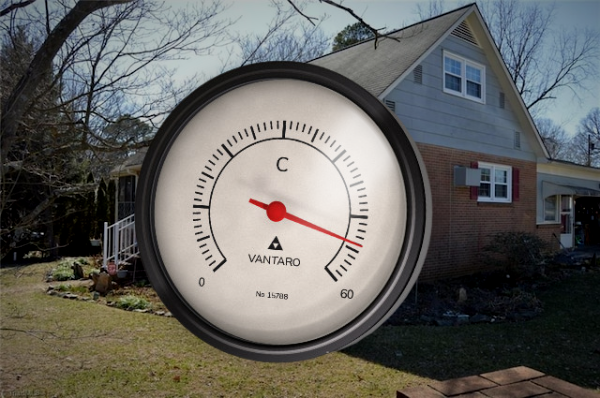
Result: 54 °C
